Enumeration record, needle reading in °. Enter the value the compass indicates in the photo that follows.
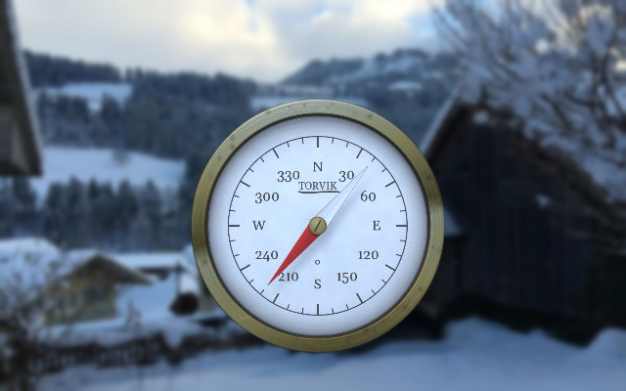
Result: 220 °
